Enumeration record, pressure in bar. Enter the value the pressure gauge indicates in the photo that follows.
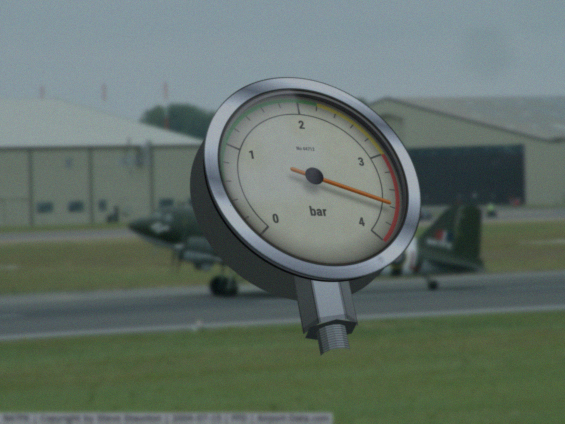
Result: 3.6 bar
